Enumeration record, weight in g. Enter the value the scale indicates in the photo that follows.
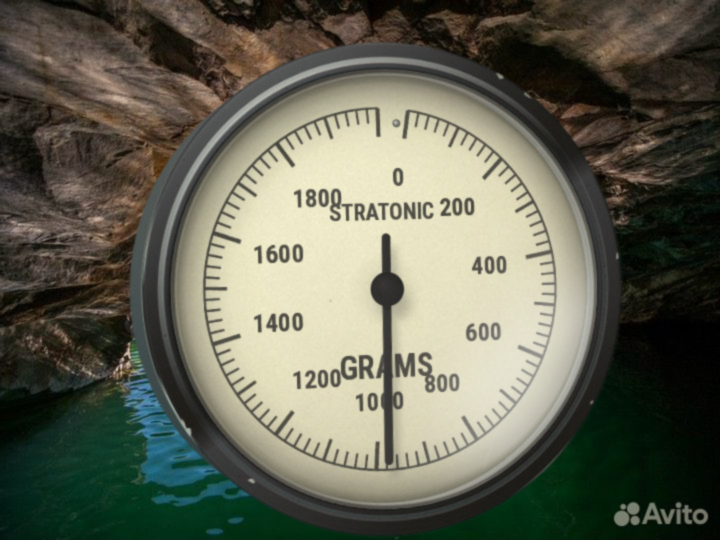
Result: 980 g
